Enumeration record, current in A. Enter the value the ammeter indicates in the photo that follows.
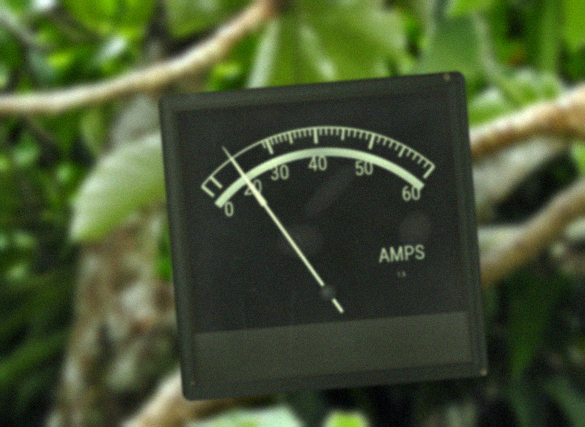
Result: 20 A
